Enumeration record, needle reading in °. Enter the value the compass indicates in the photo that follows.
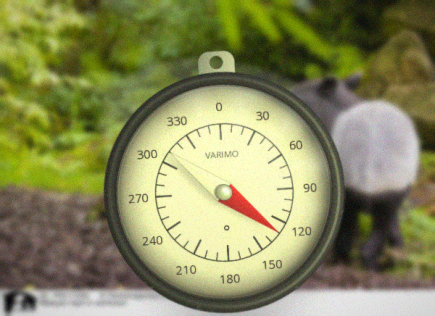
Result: 130 °
